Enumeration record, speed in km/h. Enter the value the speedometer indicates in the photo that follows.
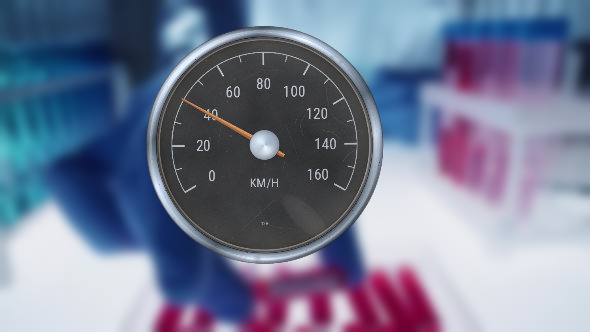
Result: 40 km/h
